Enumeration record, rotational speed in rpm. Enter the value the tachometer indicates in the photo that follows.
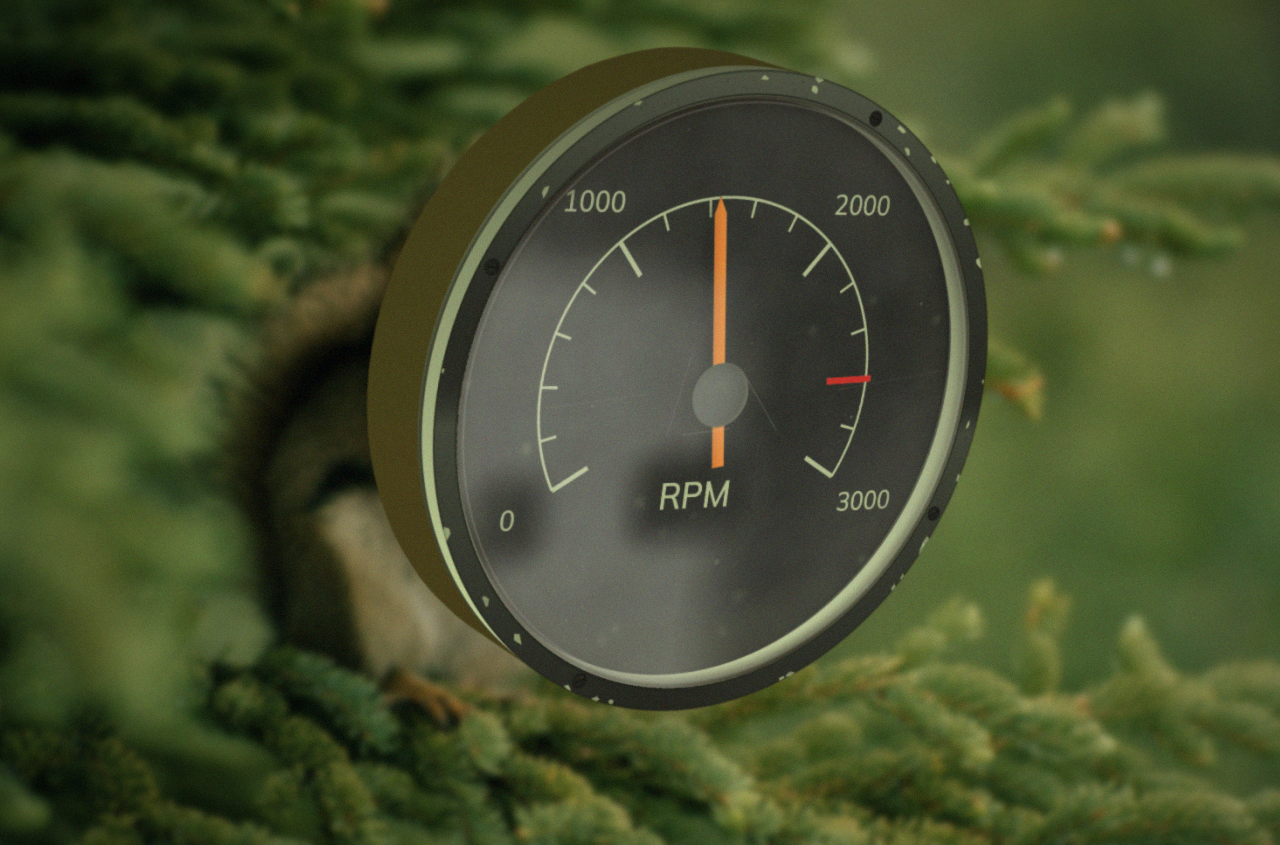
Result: 1400 rpm
